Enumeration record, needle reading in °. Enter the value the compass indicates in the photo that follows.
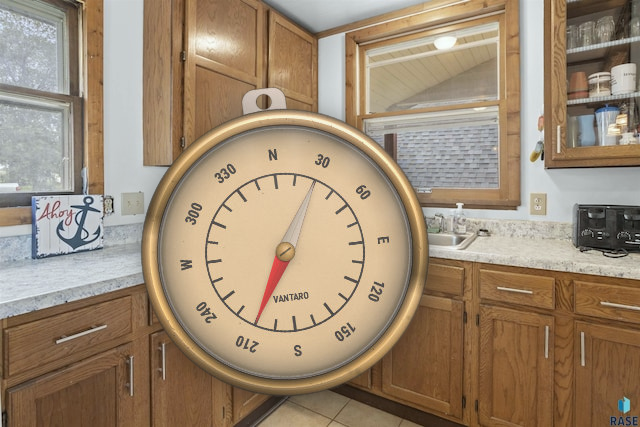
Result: 210 °
